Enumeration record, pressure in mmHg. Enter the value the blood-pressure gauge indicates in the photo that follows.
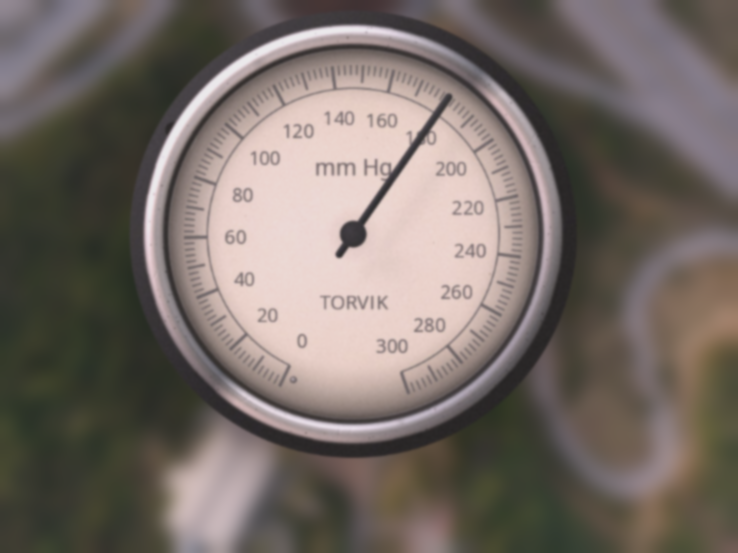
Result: 180 mmHg
